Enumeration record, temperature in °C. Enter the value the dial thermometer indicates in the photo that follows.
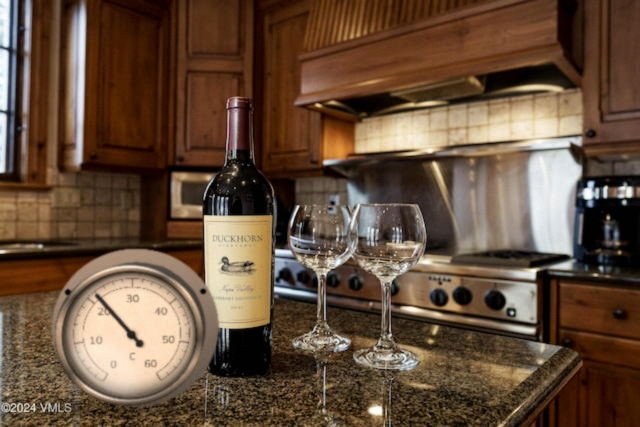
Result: 22 °C
